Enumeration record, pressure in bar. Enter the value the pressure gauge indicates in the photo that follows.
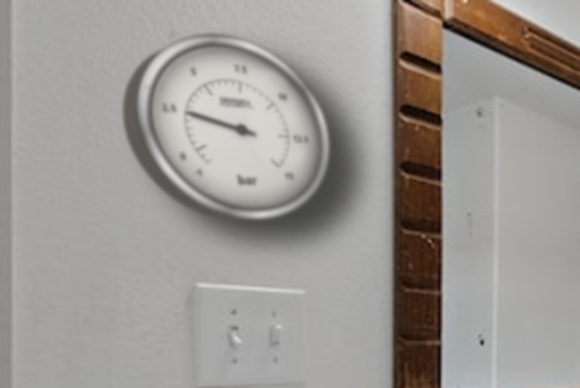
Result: 2.5 bar
